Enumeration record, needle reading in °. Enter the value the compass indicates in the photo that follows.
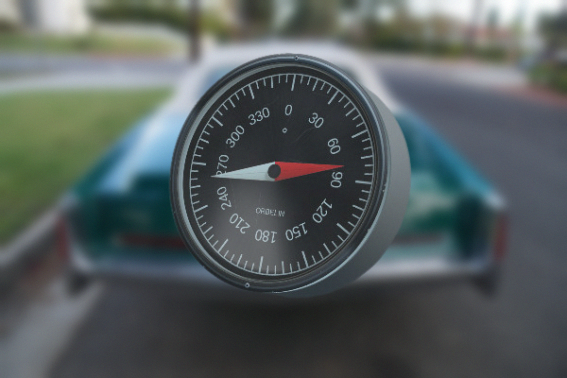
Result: 80 °
